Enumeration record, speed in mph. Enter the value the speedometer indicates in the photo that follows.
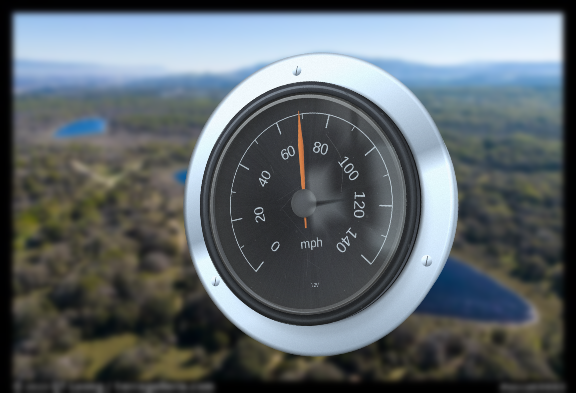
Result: 70 mph
